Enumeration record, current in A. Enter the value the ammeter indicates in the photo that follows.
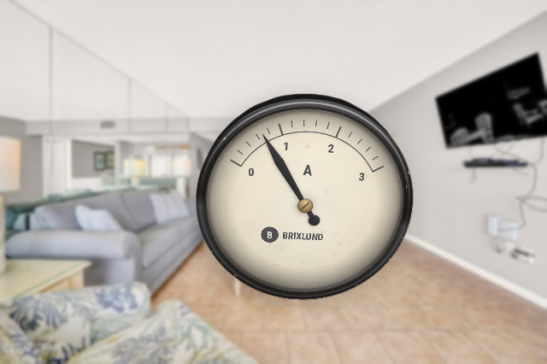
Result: 0.7 A
